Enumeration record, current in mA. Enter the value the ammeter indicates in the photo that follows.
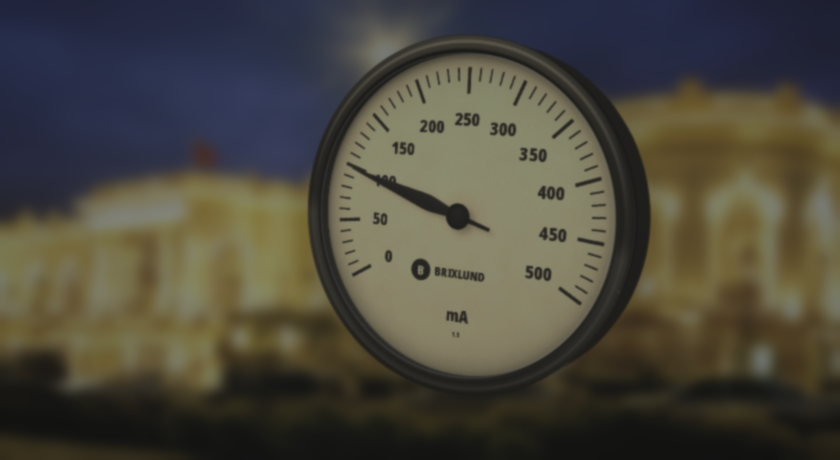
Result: 100 mA
